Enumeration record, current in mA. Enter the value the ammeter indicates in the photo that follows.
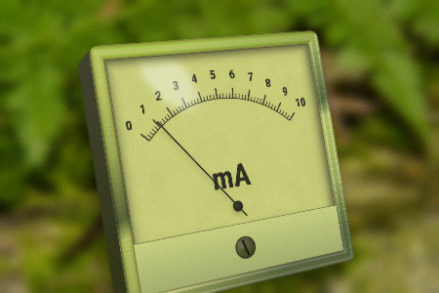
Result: 1 mA
